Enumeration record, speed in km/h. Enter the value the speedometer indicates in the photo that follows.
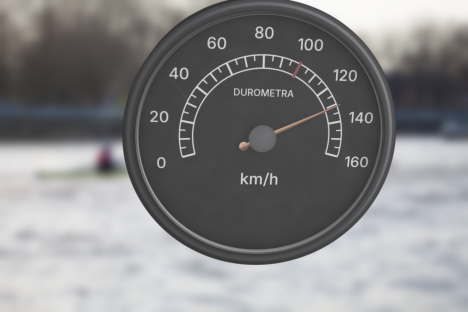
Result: 130 km/h
